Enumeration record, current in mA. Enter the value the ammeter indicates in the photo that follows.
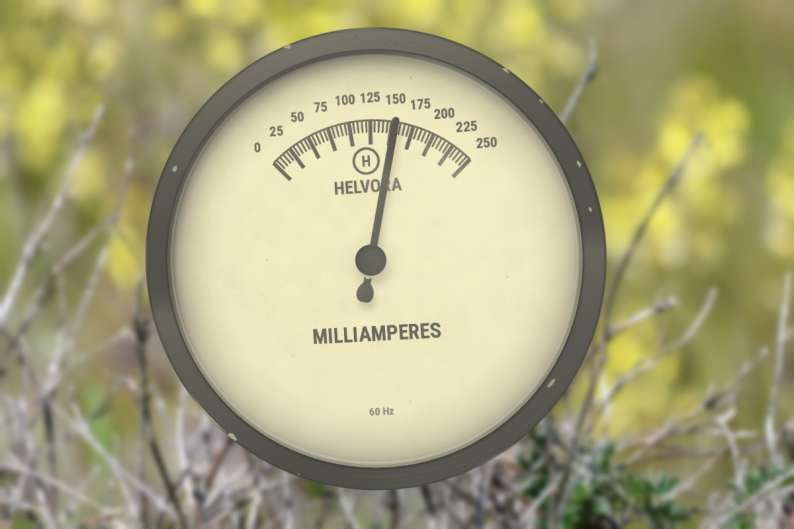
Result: 155 mA
